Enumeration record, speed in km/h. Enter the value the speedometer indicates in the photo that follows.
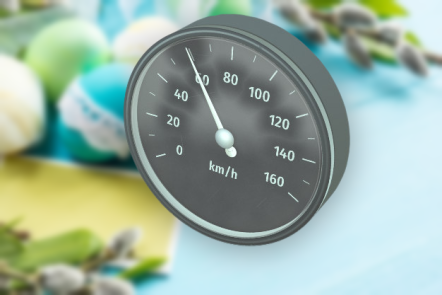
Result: 60 km/h
